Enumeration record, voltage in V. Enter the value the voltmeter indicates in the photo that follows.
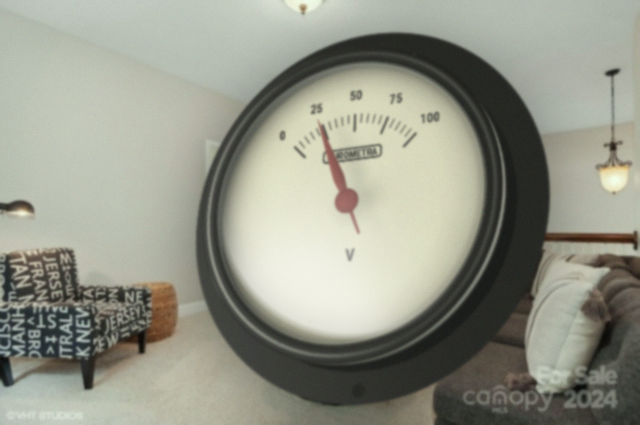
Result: 25 V
